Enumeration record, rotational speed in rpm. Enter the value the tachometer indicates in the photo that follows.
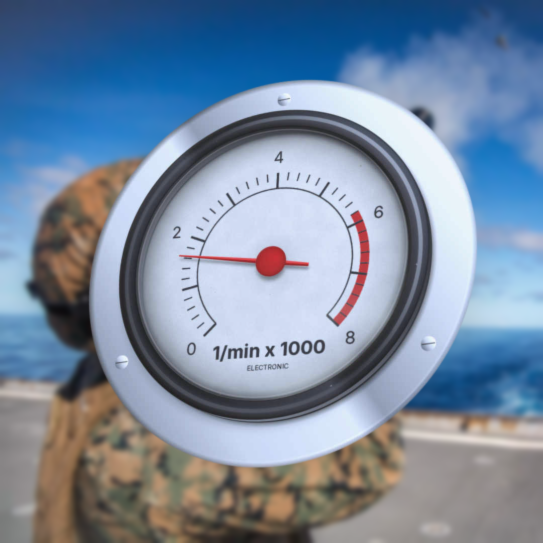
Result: 1600 rpm
